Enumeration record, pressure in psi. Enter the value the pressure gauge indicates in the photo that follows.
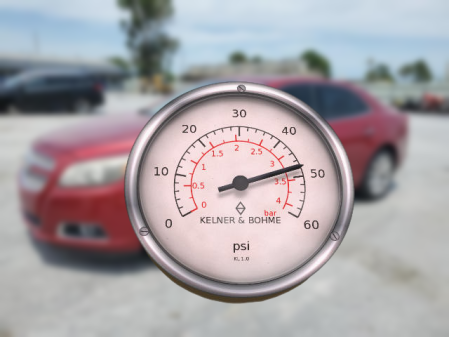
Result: 48 psi
